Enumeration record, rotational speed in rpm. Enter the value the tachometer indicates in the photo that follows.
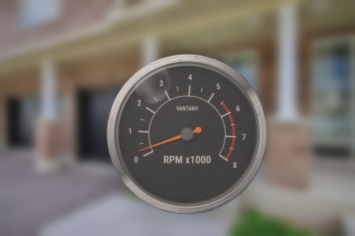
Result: 250 rpm
